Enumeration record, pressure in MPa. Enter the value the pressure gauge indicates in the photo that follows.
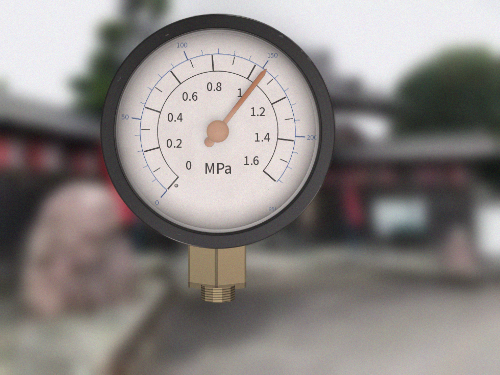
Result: 1.05 MPa
